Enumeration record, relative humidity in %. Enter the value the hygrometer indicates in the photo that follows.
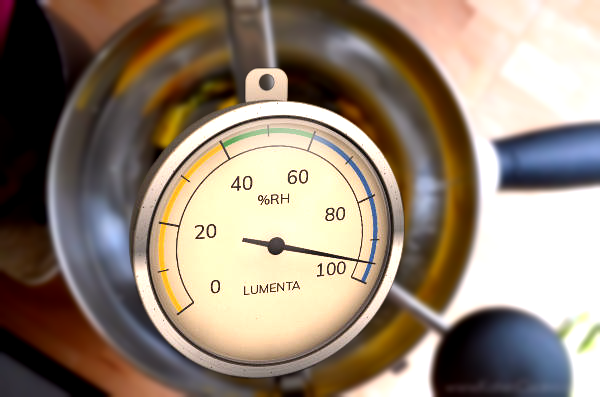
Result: 95 %
